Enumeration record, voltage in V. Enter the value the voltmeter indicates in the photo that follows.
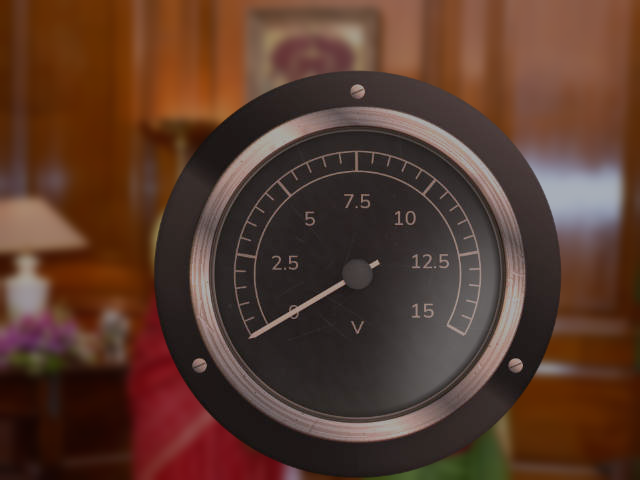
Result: 0 V
